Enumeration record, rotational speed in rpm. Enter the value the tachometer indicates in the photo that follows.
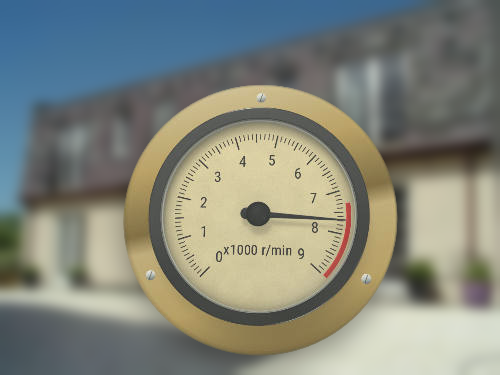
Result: 7700 rpm
